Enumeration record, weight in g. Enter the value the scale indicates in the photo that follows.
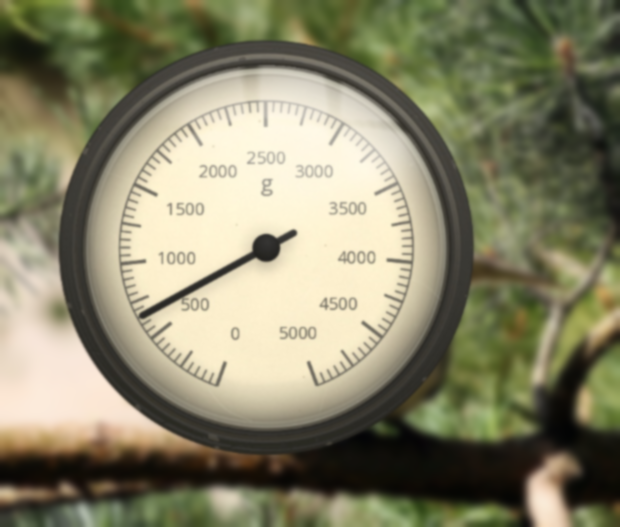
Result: 650 g
